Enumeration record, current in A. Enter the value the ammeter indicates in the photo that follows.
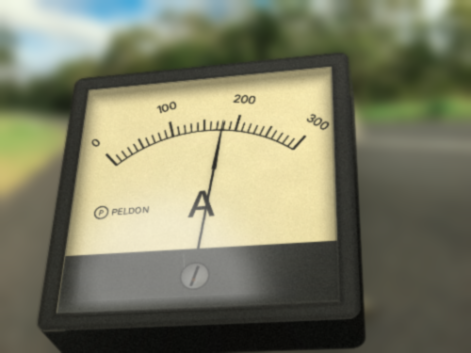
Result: 180 A
